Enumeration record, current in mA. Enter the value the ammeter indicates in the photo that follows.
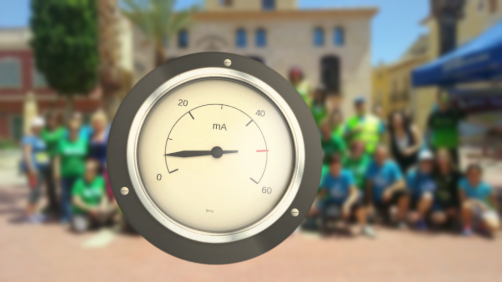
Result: 5 mA
